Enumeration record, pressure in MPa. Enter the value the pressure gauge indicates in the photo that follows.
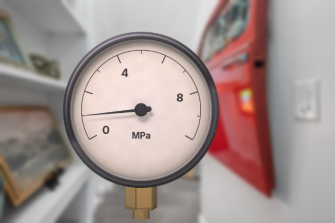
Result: 1 MPa
